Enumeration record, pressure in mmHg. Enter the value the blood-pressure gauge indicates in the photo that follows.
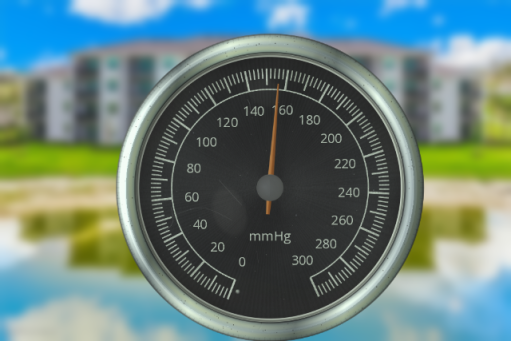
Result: 156 mmHg
